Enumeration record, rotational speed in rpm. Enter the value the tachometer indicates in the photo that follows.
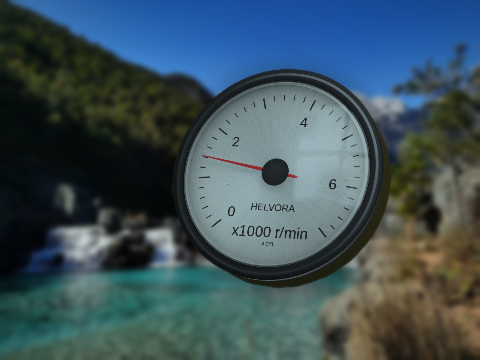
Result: 1400 rpm
